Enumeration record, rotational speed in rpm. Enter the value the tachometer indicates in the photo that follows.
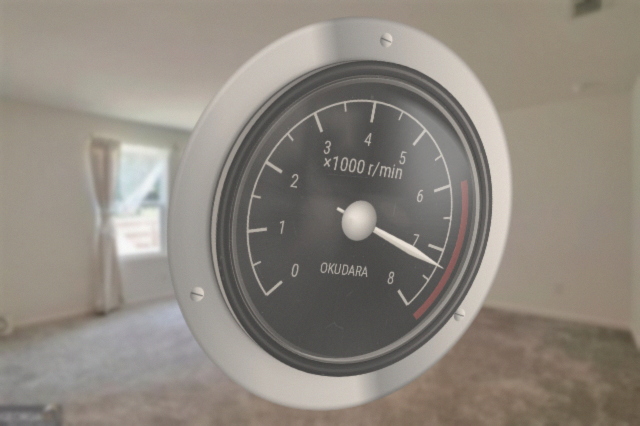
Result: 7250 rpm
